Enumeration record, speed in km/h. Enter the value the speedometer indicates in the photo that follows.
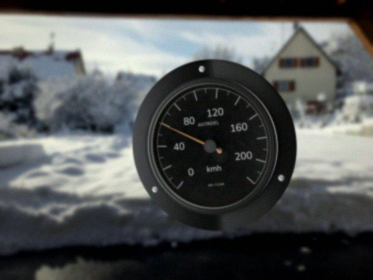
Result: 60 km/h
